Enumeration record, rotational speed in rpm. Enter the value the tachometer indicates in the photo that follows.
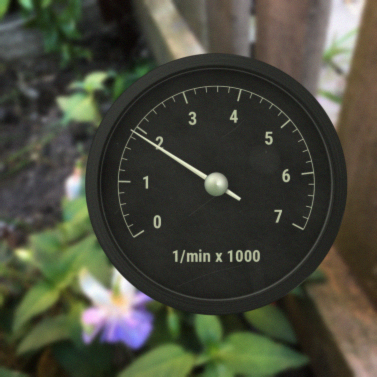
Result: 1900 rpm
